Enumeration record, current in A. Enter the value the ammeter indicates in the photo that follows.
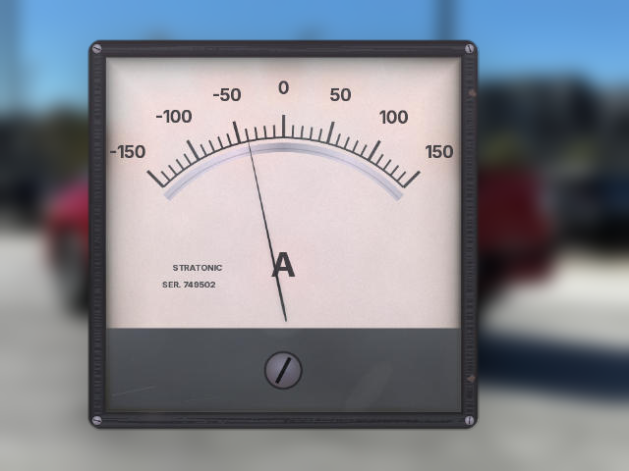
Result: -40 A
